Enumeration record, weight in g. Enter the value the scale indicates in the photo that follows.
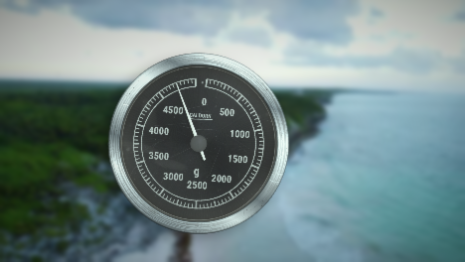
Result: 4750 g
